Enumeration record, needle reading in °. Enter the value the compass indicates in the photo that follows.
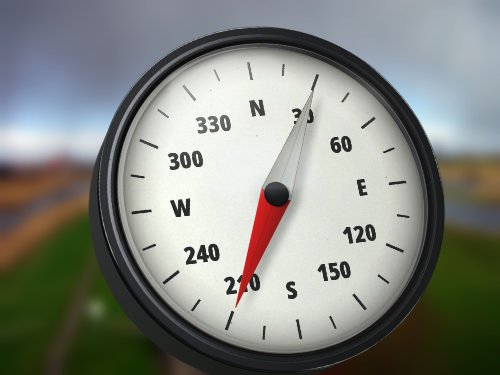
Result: 210 °
